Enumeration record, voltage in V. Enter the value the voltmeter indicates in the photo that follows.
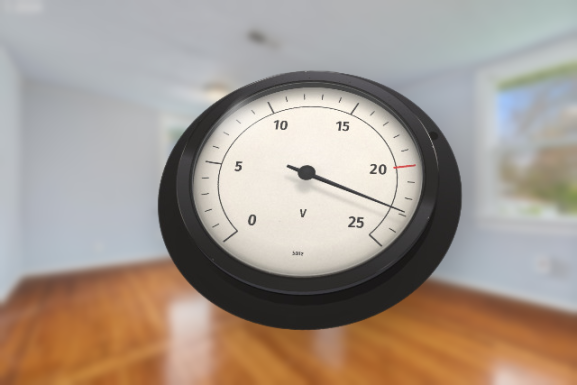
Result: 23 V
